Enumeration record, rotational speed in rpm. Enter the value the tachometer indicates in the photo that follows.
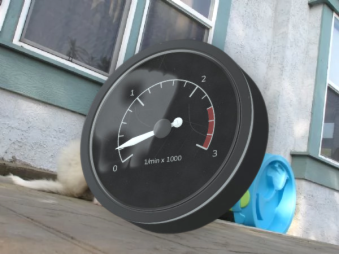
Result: 200 rpm
